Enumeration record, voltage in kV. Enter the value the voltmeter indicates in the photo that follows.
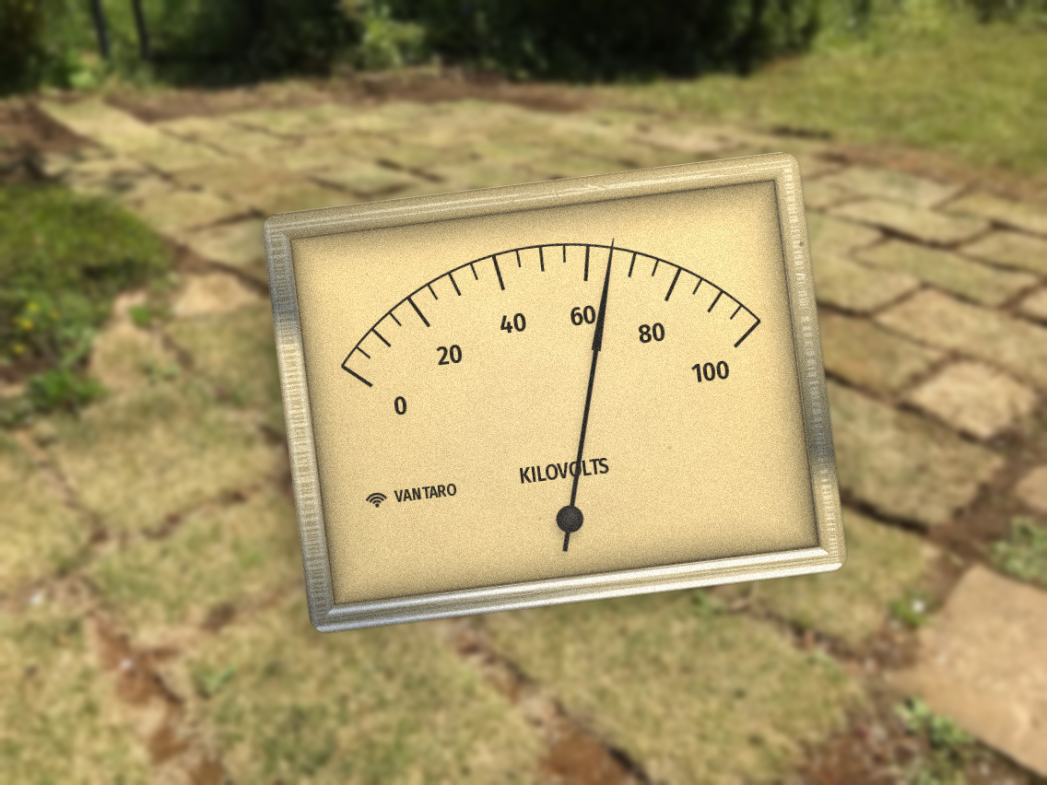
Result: 65 kV
